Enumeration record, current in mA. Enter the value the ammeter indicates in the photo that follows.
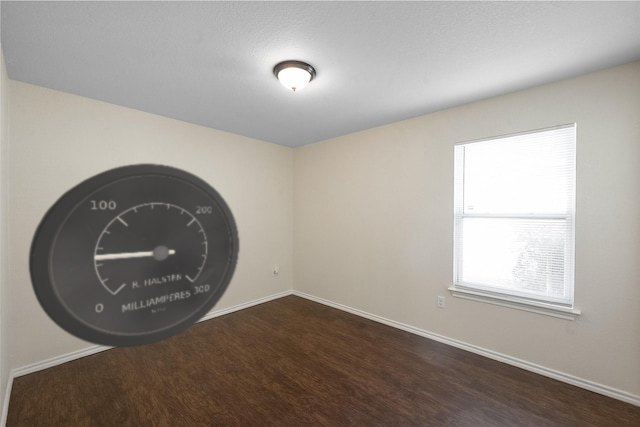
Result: 50 mA
